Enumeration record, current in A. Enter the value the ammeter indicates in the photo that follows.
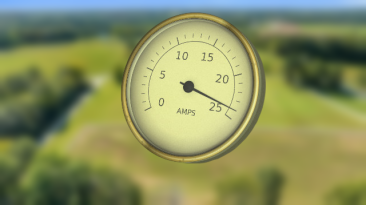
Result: 24 A
